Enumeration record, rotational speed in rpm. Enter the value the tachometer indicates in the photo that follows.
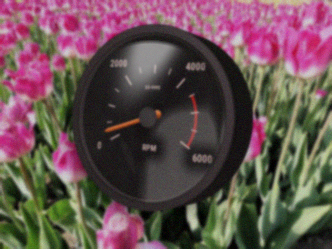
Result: 250 rpm
